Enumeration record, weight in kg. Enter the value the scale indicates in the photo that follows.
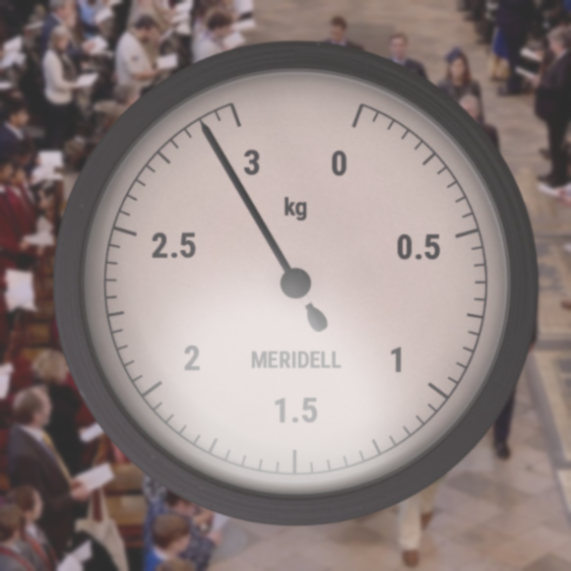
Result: 2.9 kg
